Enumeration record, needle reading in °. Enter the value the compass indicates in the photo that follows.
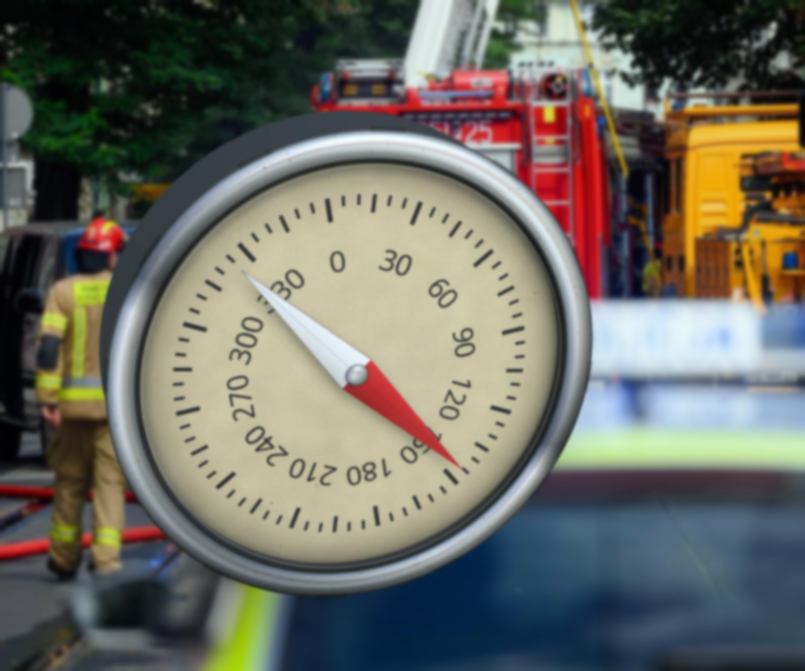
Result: 145 °
